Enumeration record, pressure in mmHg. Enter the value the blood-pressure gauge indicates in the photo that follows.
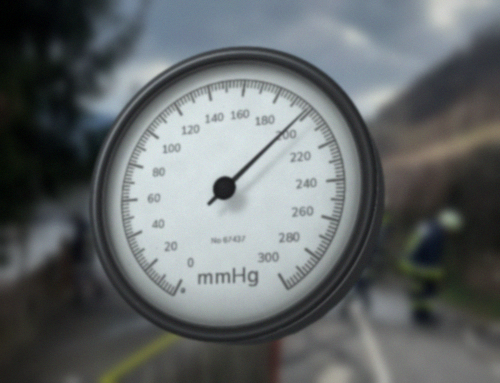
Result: 200 mmHg
